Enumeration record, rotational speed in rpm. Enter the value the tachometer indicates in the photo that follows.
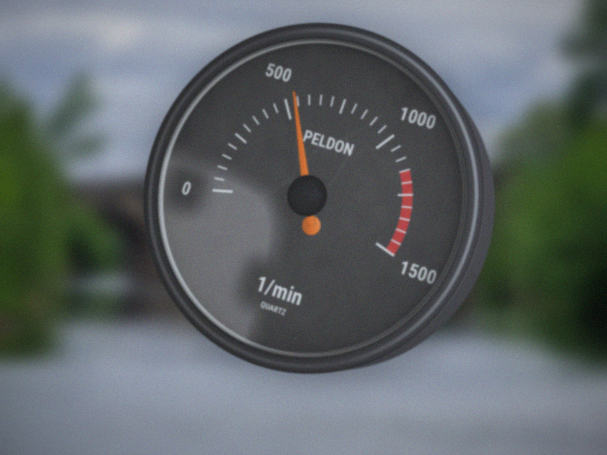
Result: 550 rpm
